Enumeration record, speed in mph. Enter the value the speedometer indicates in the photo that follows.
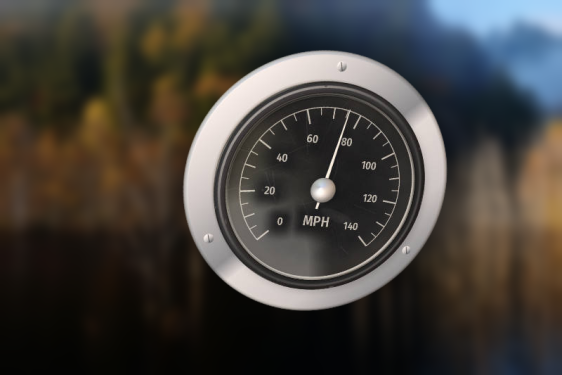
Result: 75 mph
